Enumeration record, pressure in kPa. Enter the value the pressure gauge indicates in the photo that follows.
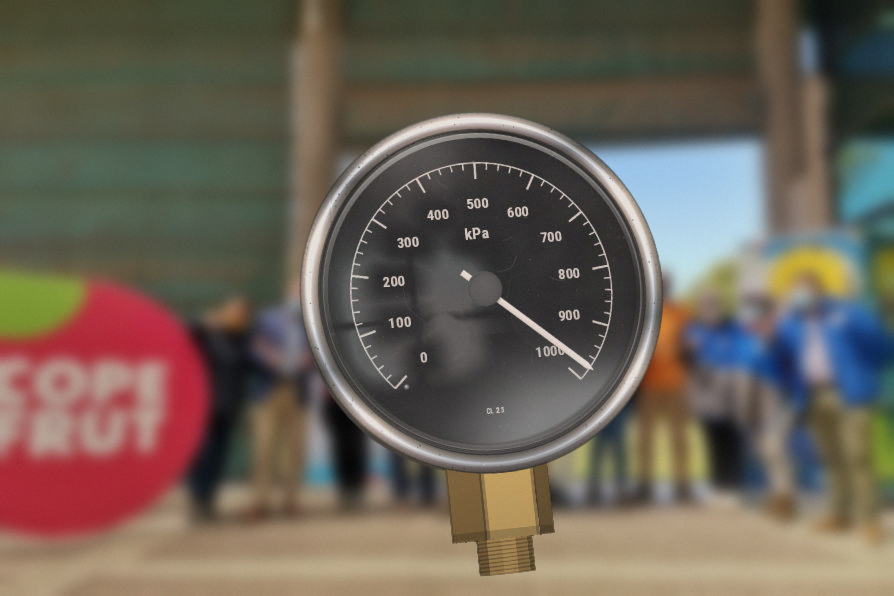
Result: 980 kPa
